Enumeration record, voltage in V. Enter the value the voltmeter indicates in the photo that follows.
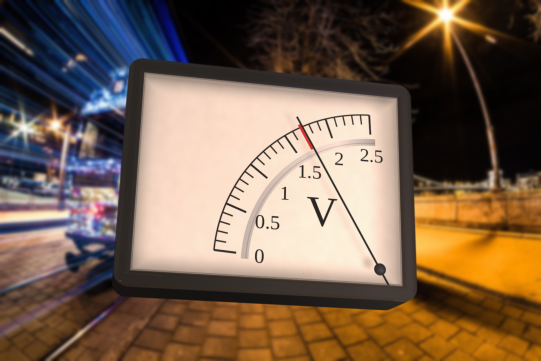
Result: 1.7 V
